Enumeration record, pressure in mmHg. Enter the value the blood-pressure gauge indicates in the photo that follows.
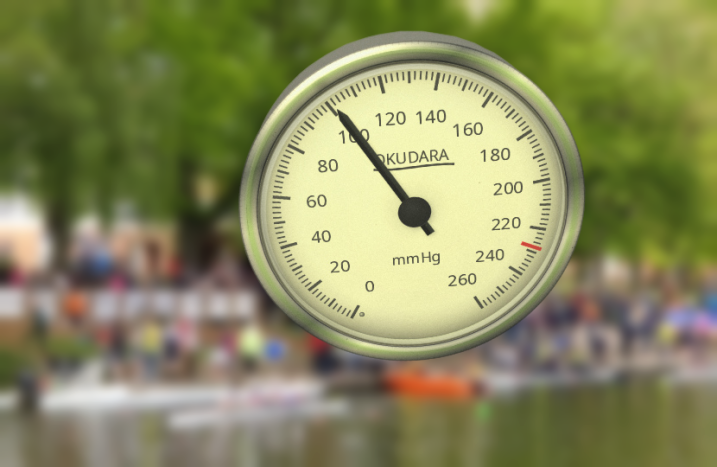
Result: 102 mmHg
